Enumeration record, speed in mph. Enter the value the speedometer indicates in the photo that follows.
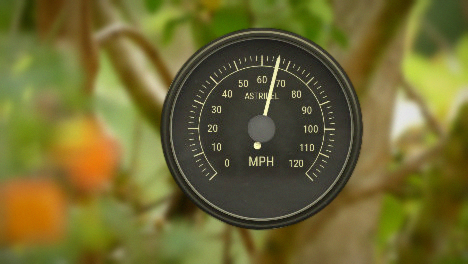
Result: 66 mph
